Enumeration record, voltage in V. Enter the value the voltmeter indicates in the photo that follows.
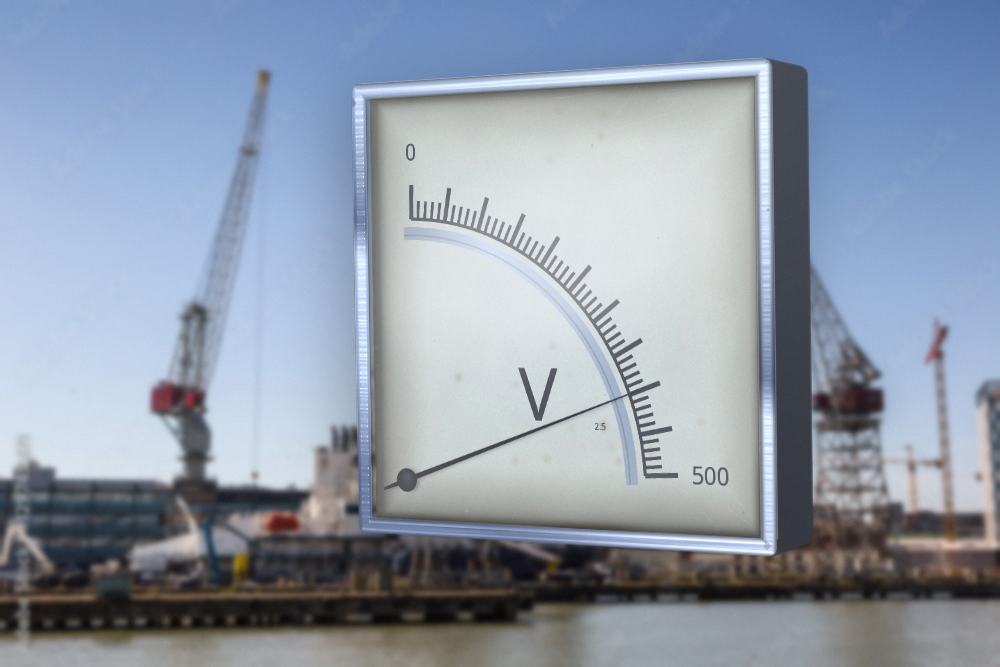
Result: 400 V
